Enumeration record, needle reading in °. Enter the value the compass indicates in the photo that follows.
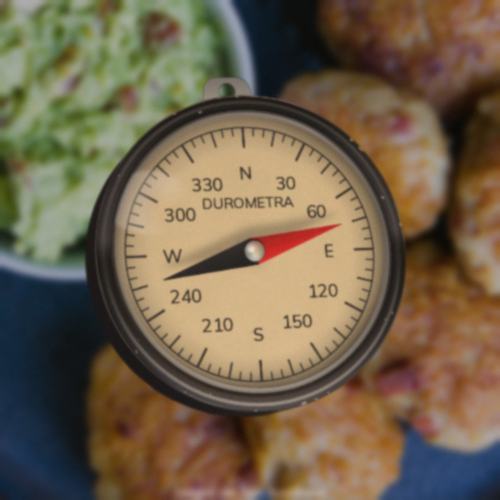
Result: 75 °
